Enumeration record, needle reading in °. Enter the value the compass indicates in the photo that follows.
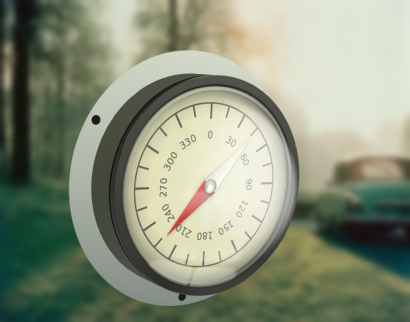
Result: 225 °
